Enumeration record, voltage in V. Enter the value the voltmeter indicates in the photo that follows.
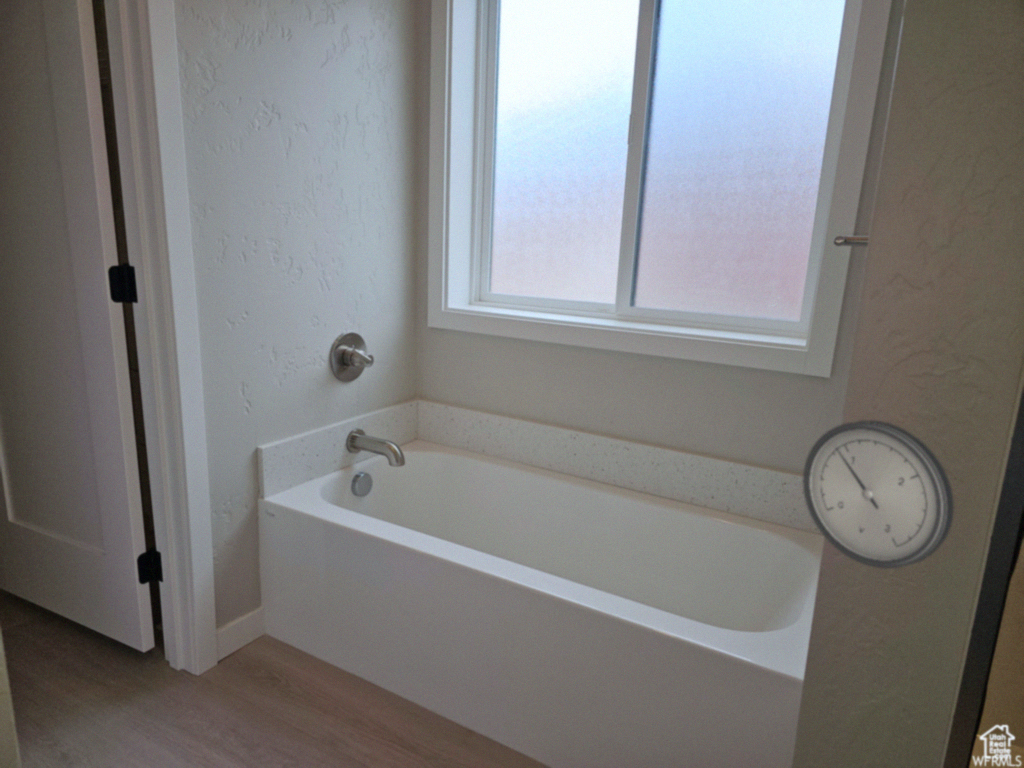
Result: 0.9 V
